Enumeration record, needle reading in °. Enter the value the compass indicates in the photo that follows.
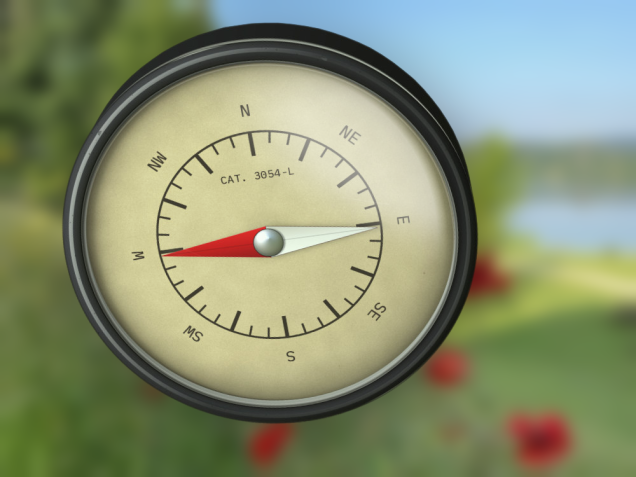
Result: 270 °
